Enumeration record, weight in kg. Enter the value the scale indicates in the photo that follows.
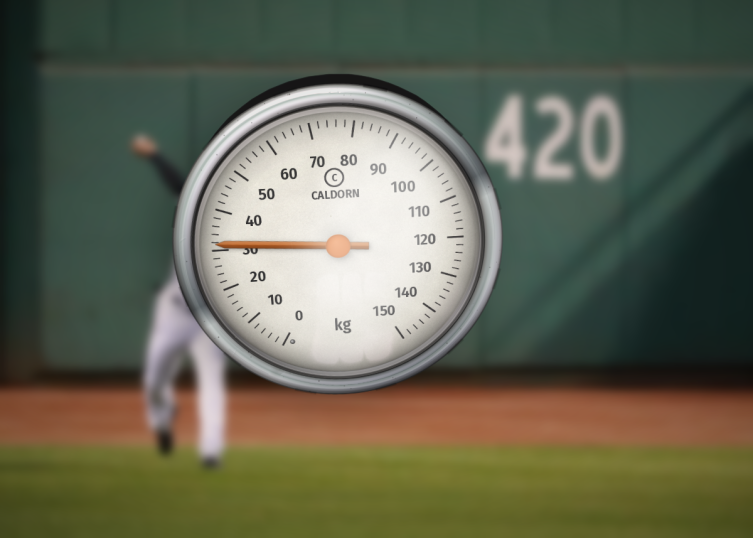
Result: 32 kg
